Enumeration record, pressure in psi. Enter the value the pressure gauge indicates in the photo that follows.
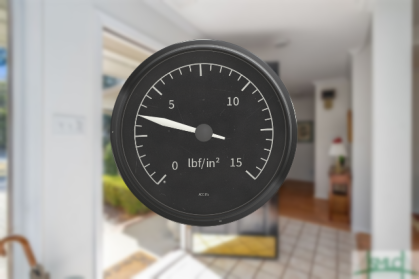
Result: 3.5 psi
